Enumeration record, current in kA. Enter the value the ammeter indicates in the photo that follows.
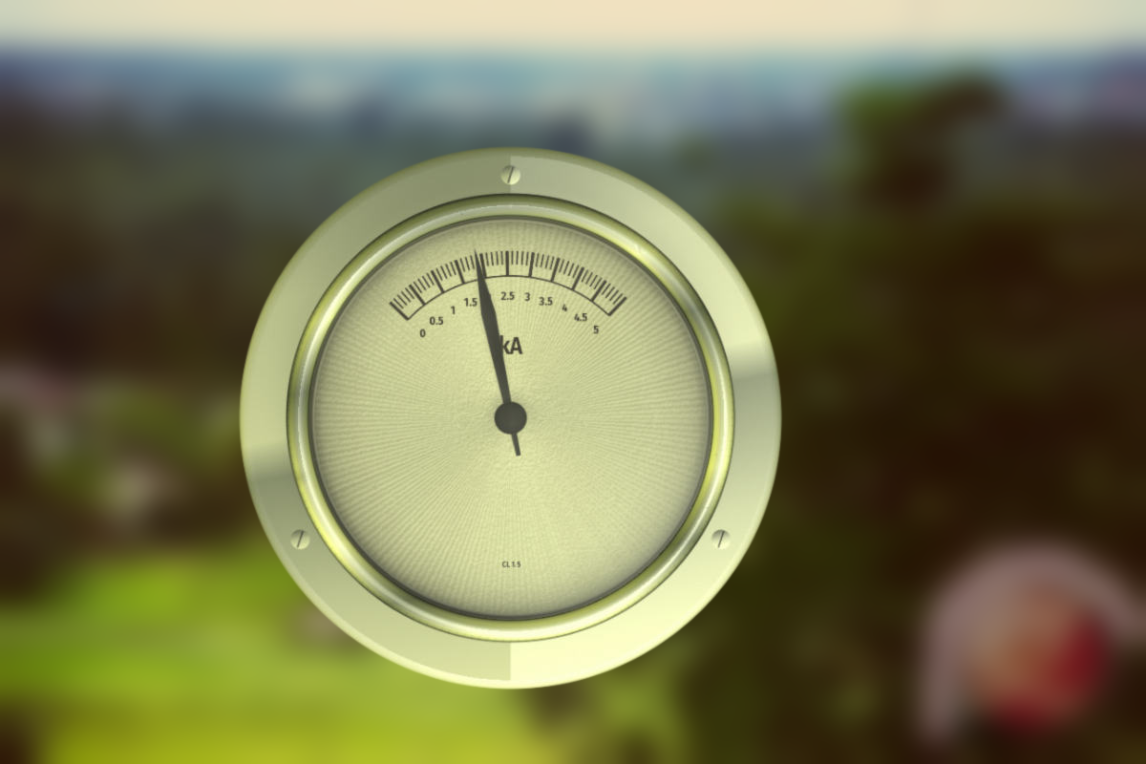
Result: 1.9 kA
